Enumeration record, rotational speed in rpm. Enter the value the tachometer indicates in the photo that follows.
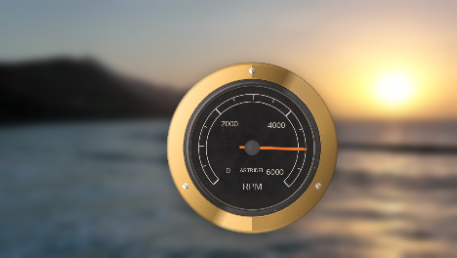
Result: 5000 rpm
